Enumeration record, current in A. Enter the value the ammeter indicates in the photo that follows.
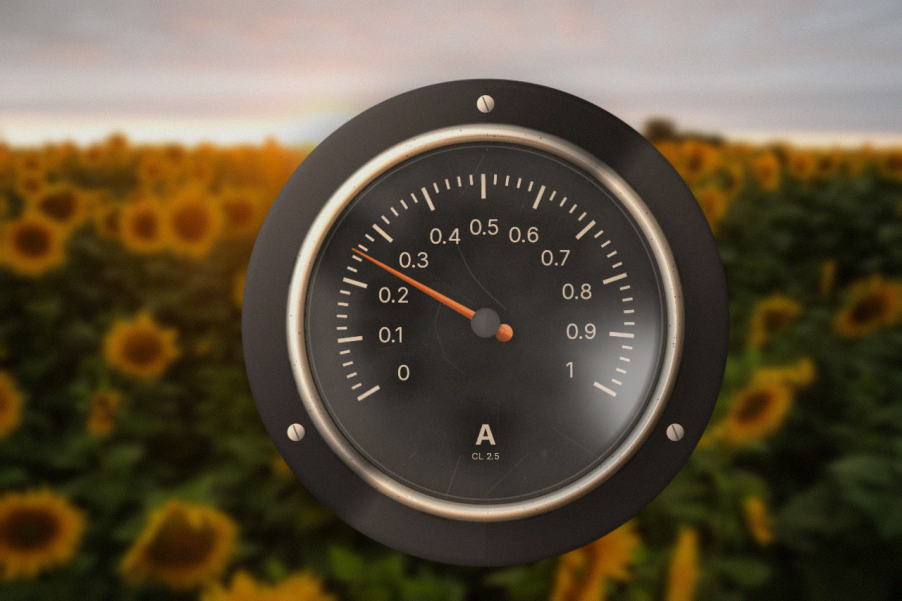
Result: 0.25 A
